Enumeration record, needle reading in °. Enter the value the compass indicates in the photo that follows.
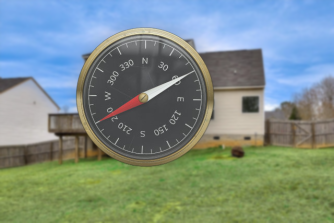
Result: 240 °
